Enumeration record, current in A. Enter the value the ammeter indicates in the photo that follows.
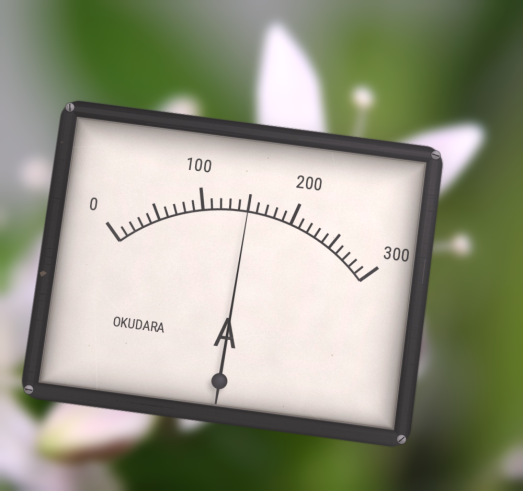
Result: 150 A
